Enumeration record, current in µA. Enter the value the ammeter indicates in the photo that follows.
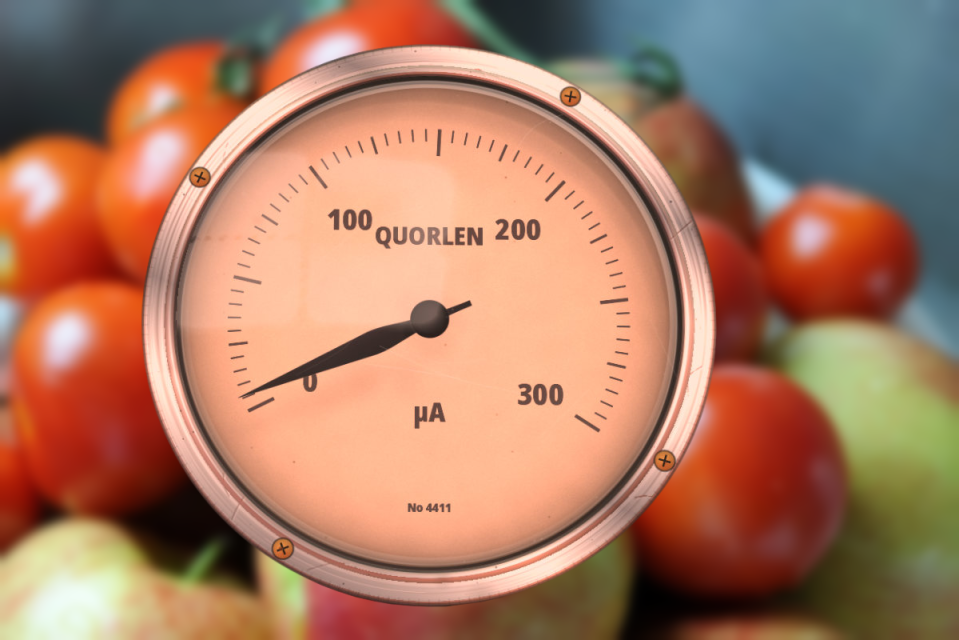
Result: 5 µA
